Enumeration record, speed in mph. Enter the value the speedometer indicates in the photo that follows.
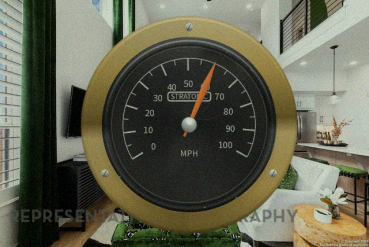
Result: 60 mph
